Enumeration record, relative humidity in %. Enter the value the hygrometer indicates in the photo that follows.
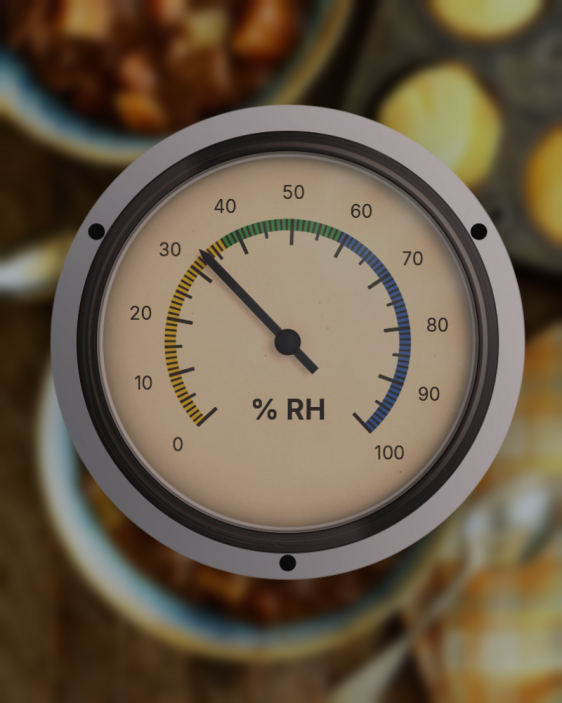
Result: 33 %
